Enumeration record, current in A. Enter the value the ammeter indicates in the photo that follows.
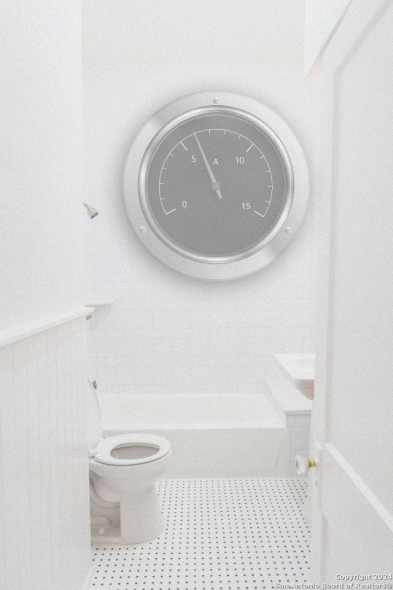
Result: 6 A
